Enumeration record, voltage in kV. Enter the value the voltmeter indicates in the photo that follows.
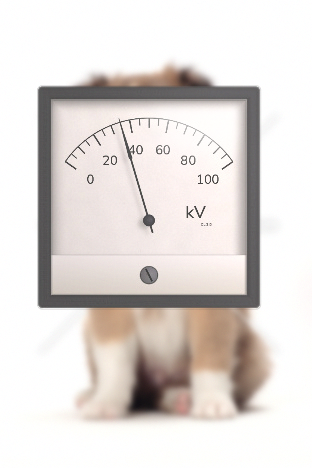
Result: 35 kV
